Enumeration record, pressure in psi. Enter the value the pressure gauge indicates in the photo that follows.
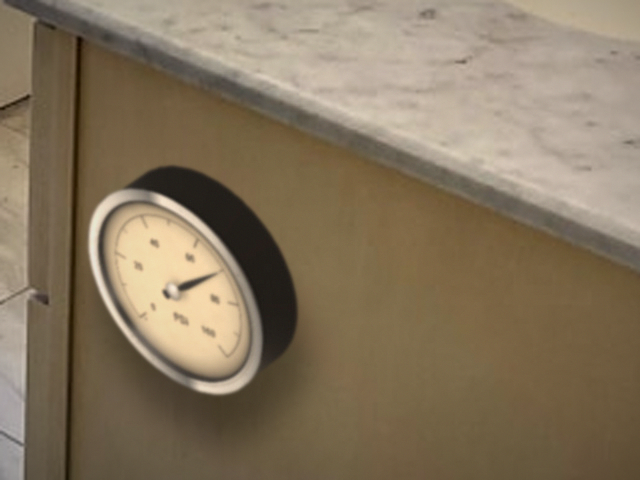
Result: 70 psi
